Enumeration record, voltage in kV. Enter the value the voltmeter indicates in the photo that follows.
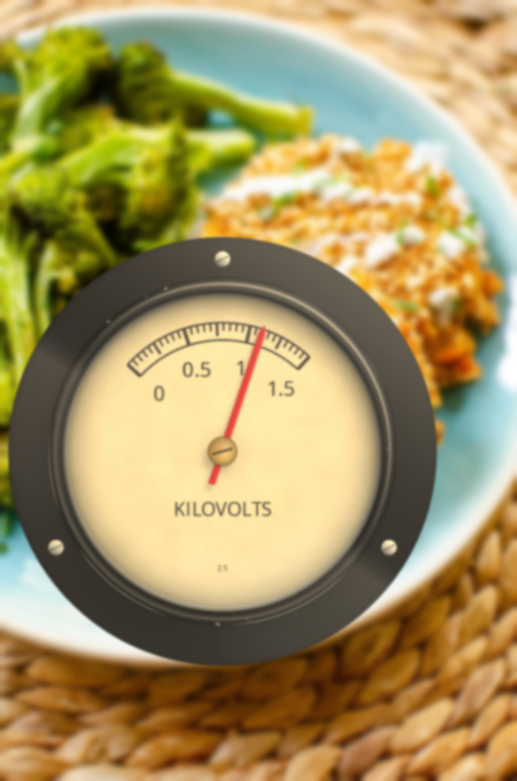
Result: 1.1 kV
